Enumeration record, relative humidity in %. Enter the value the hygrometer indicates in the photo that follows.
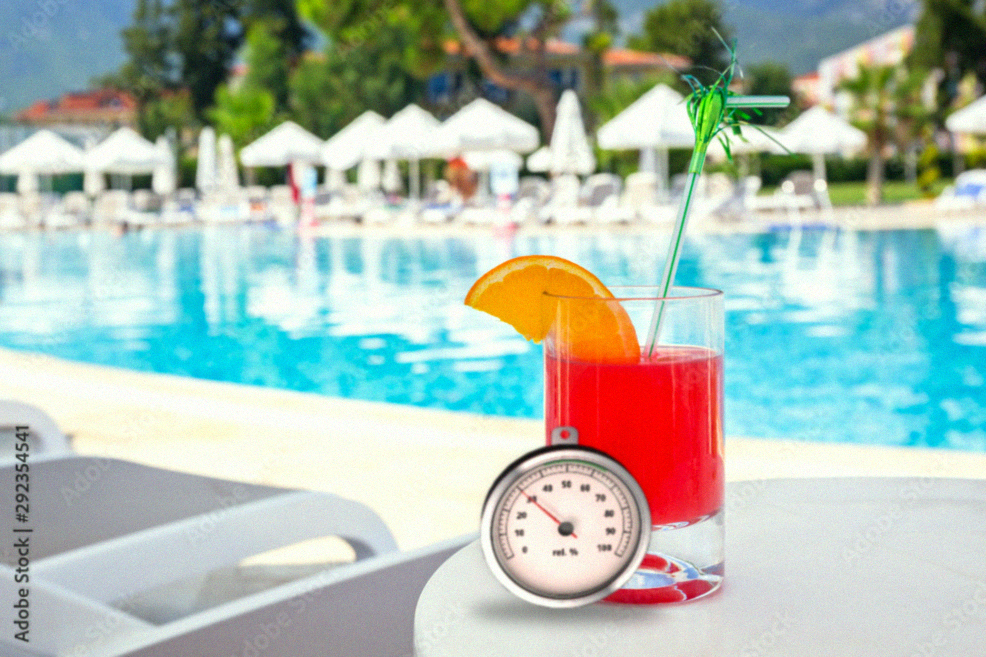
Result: 30 %
